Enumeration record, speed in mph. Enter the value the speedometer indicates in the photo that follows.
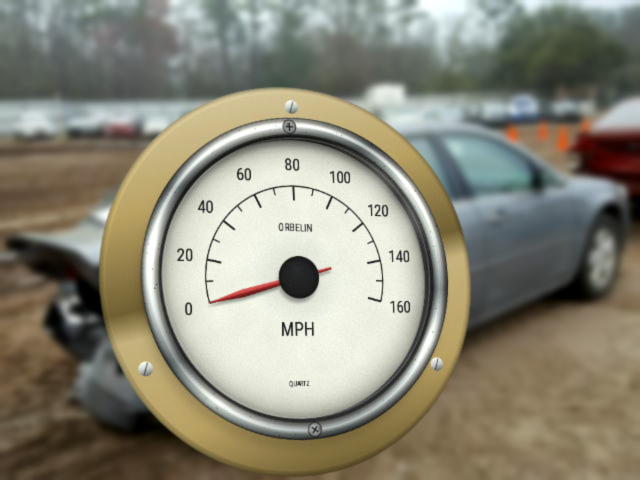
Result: 0 mph
